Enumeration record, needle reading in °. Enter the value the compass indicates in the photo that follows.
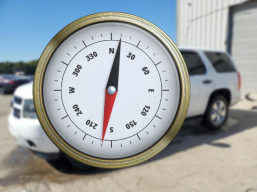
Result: 190 °
